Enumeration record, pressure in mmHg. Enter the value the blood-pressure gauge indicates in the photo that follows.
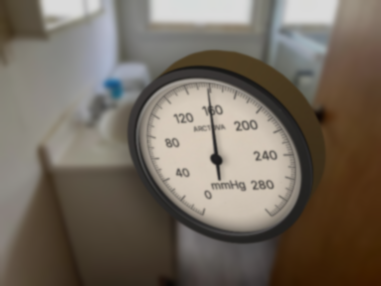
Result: 160 mmHg
